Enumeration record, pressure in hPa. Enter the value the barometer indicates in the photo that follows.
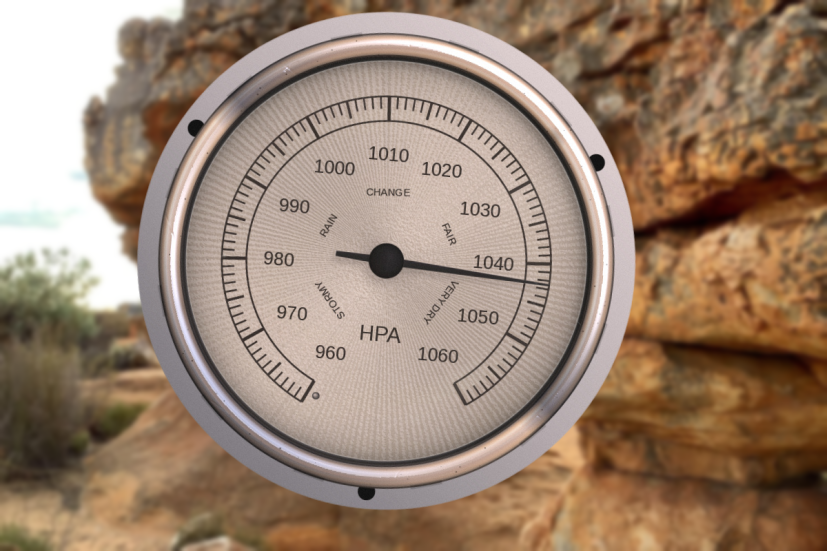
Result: 1042.5 hPa
